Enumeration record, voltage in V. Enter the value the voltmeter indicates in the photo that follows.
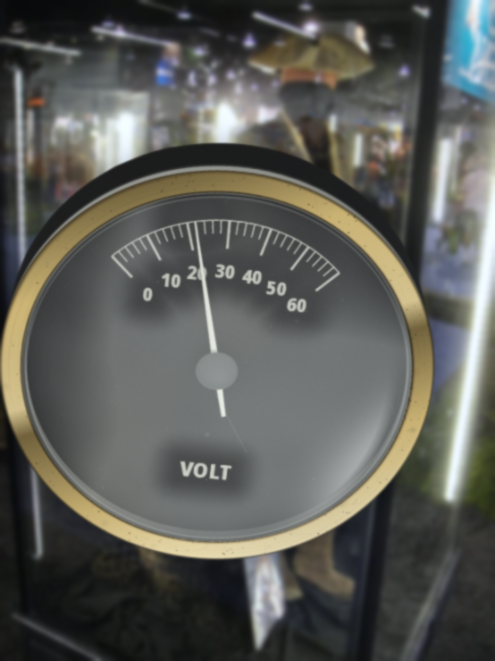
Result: 22 V
